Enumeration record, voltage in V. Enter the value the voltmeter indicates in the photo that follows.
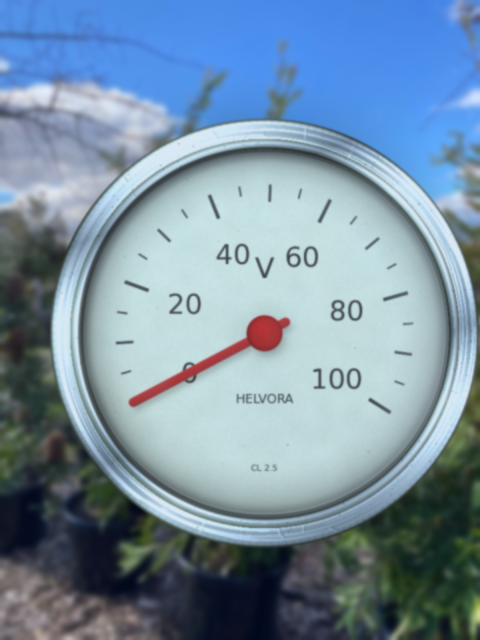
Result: 0 V
